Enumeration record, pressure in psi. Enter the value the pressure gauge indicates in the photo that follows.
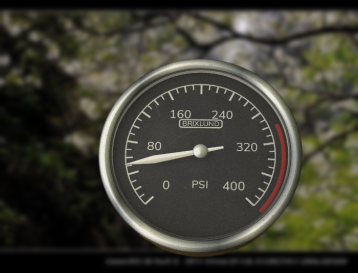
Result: 50 psi
